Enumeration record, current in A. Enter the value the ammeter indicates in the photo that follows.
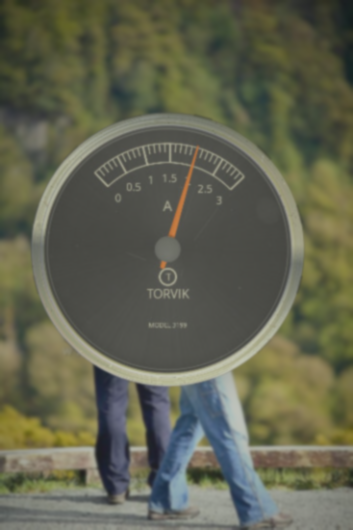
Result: 2 A
